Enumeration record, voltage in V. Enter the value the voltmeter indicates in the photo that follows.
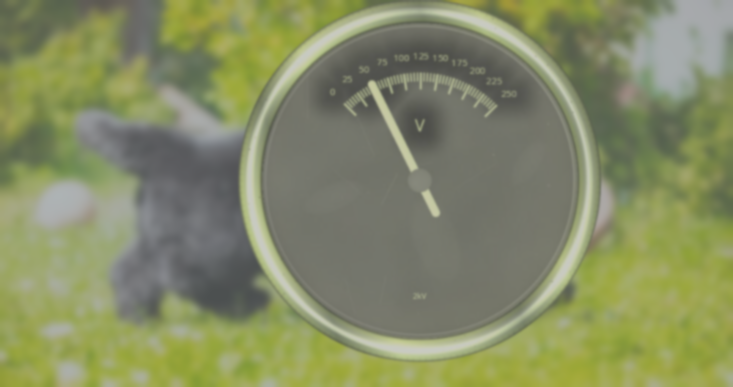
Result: 50 V
